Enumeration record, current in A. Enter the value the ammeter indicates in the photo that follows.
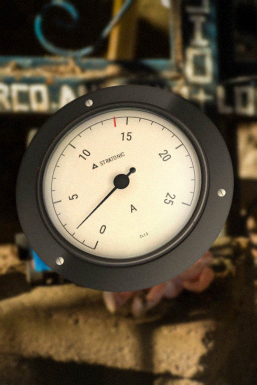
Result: 2 A
